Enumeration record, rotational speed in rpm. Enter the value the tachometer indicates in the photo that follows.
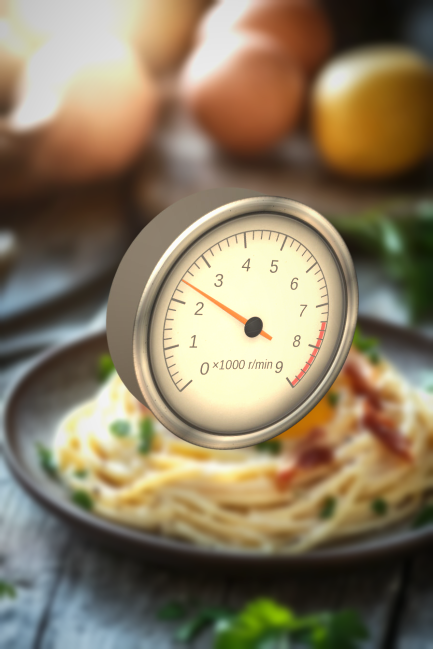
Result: 2400 rpm
